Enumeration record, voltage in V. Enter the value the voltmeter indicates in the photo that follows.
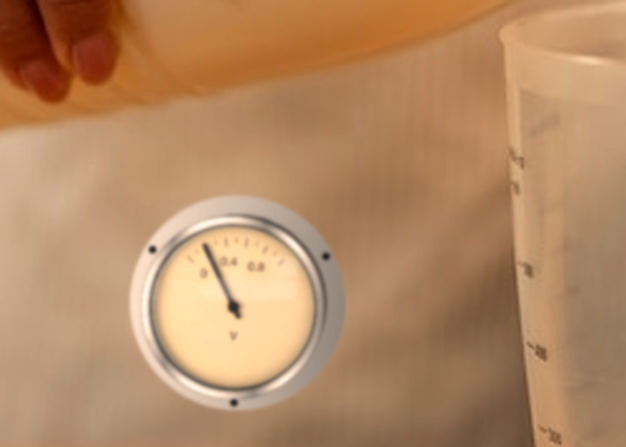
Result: 0.2 V
